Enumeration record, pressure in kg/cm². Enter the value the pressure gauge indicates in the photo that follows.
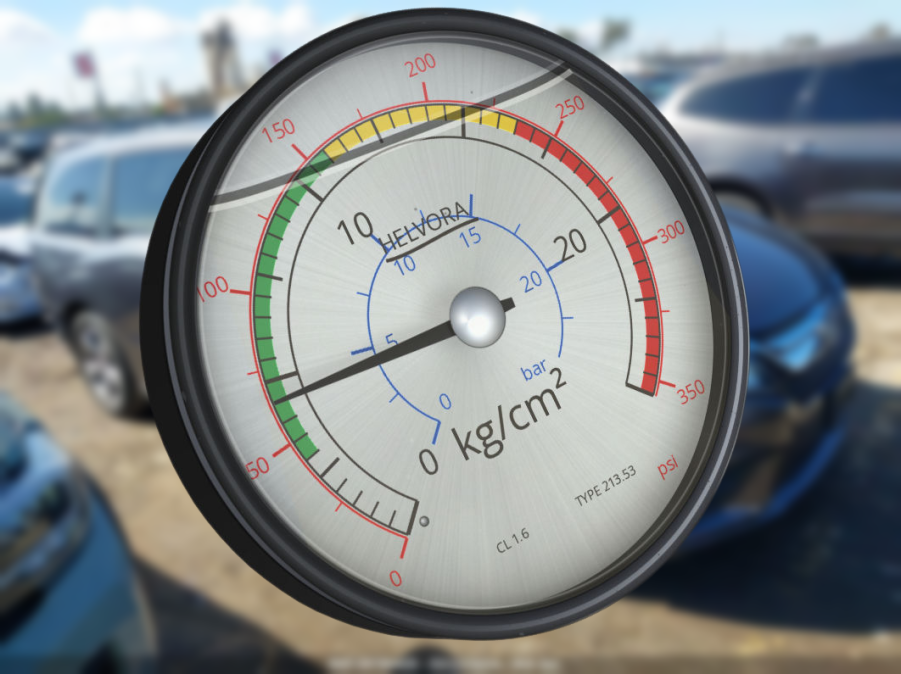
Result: 4.5 kg/cm²
